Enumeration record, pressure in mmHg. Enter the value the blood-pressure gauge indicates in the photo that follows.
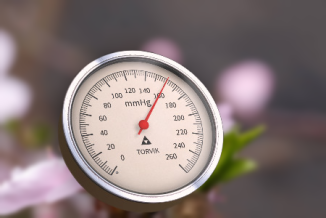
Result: 160 mmHg
